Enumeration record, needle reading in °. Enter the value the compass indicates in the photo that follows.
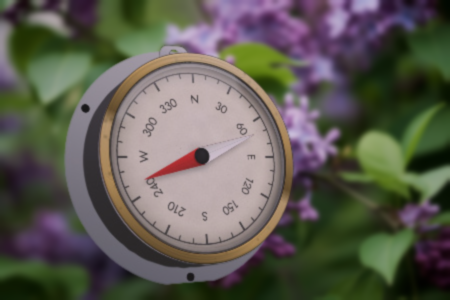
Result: 250 °
